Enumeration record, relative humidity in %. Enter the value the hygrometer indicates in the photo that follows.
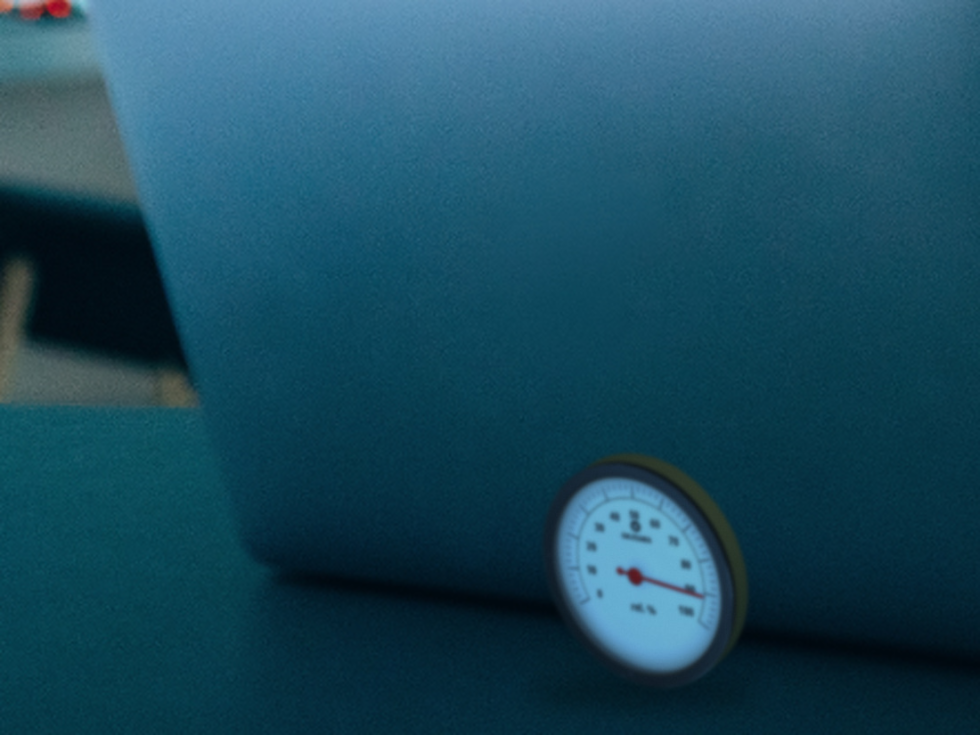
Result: 90 %
